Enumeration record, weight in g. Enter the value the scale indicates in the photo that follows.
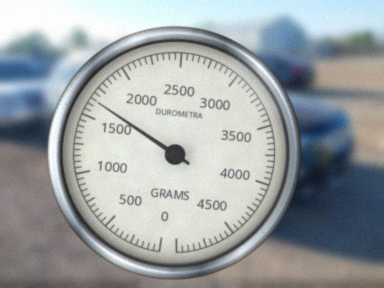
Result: 1650 g
